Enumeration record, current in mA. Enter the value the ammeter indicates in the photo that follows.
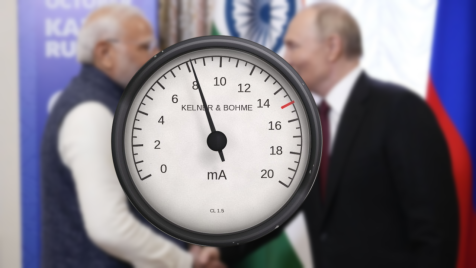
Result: 8.25 mA
